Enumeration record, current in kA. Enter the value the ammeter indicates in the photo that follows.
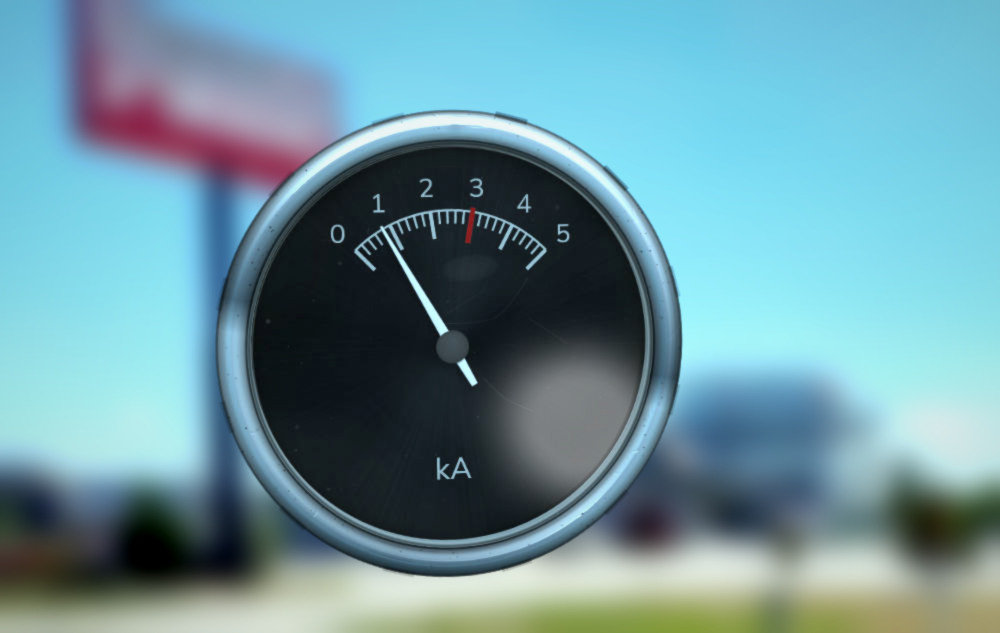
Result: 0.8 kA
